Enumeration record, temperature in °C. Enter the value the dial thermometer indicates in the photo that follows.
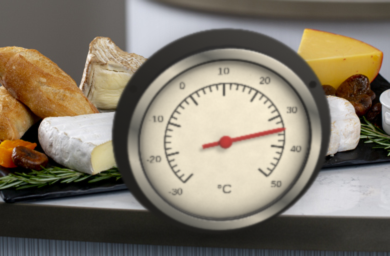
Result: 34 °C
